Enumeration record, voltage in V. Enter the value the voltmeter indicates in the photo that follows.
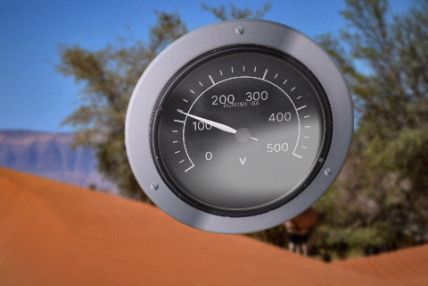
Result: 120 V
